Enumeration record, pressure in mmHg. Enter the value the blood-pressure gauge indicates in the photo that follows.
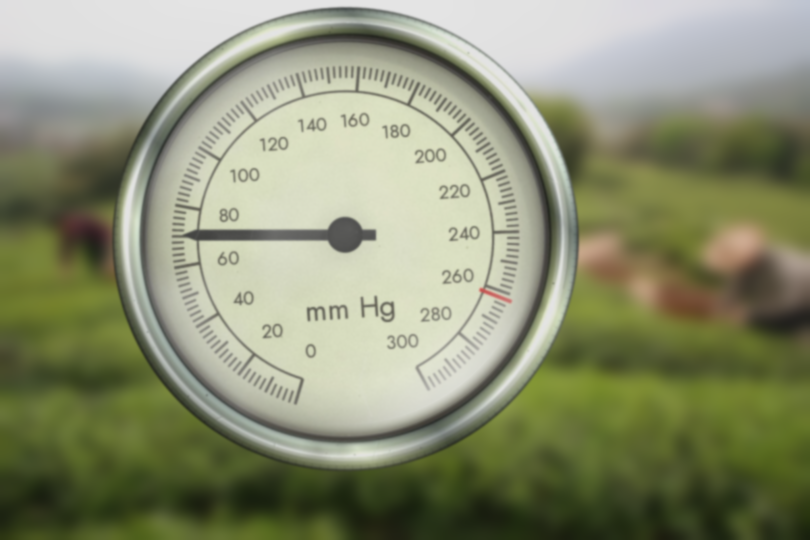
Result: 70 mmHg
